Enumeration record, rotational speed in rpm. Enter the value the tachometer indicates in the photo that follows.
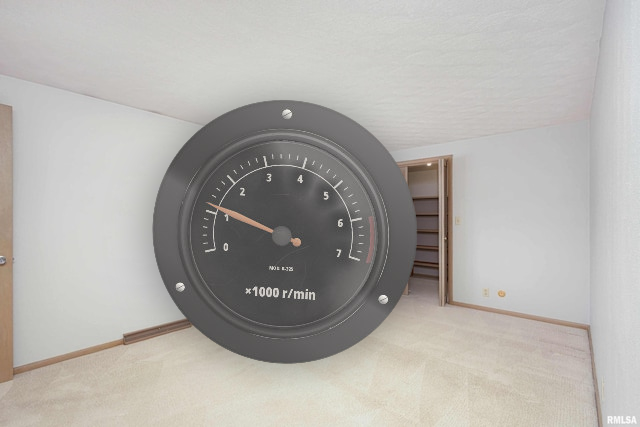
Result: 1200 rpm
